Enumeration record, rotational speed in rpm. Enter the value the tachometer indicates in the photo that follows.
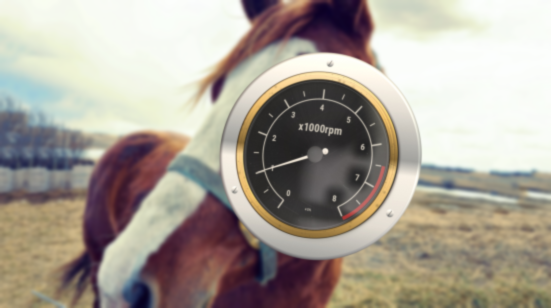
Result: 1000 rpm
